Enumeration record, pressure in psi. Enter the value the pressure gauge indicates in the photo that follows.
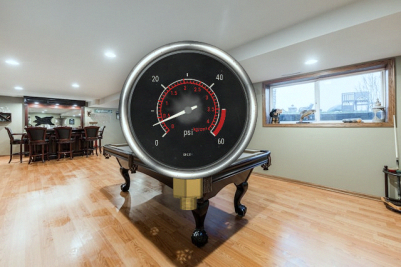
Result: 5 psi
